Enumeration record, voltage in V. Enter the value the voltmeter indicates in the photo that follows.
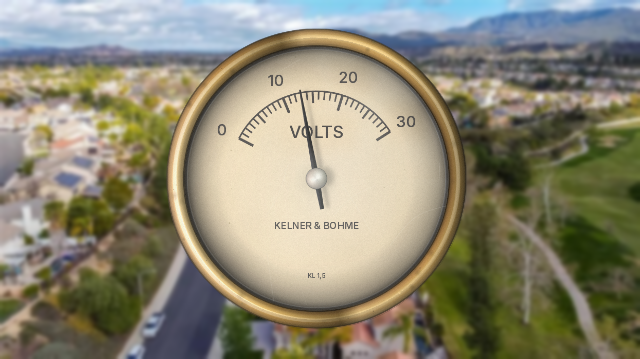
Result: 13 V
